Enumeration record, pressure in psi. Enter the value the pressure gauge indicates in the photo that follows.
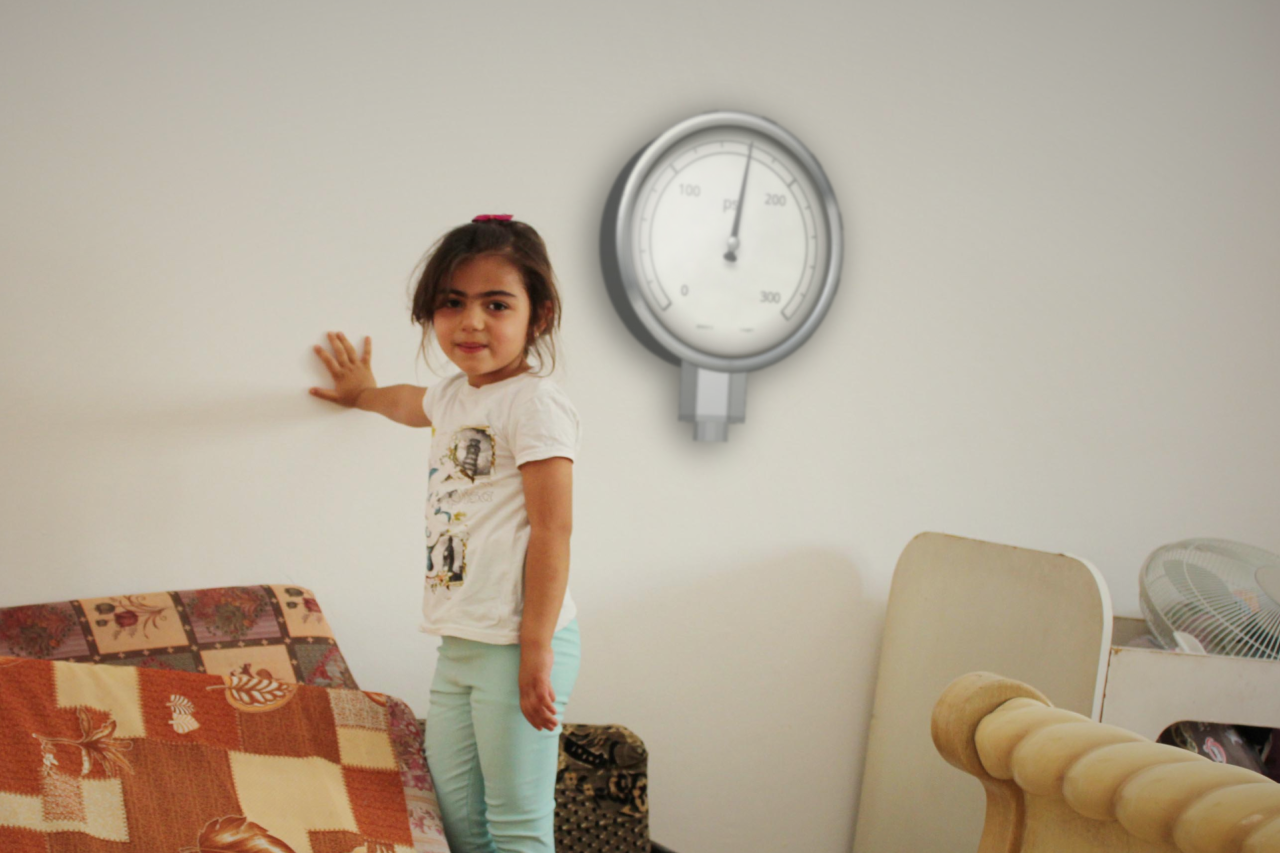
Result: 160 psi
